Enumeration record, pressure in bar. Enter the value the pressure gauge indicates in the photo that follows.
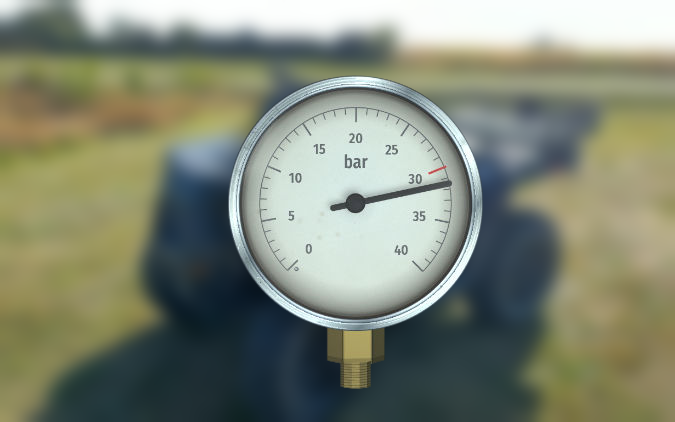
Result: 31.5 bar
